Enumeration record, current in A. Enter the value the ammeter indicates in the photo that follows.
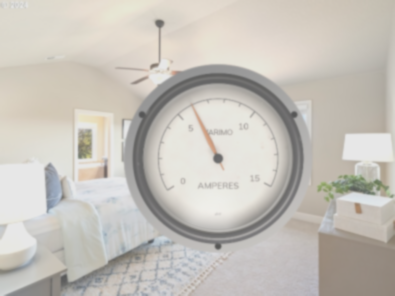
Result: 6 A
